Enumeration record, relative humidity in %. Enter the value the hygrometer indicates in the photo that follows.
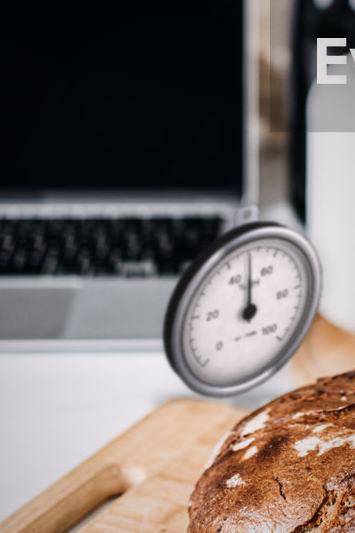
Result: 48 %
